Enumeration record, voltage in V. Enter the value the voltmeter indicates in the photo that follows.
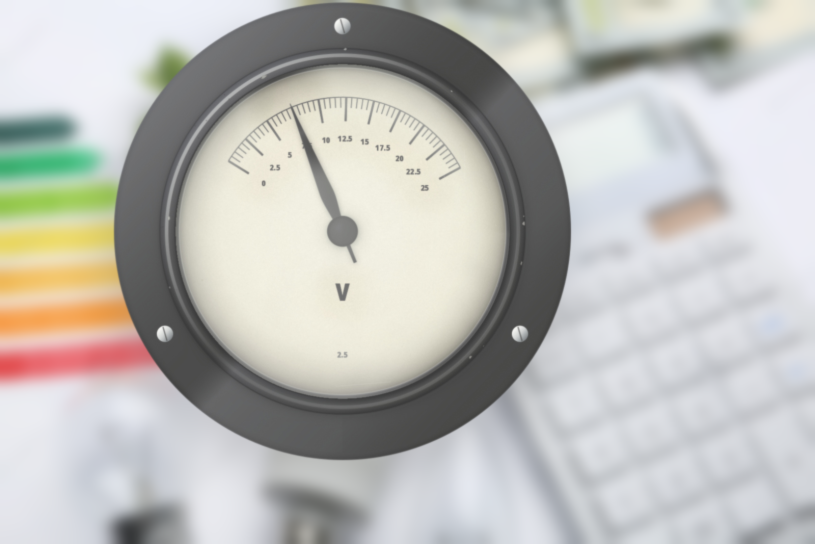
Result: 7.5 V
